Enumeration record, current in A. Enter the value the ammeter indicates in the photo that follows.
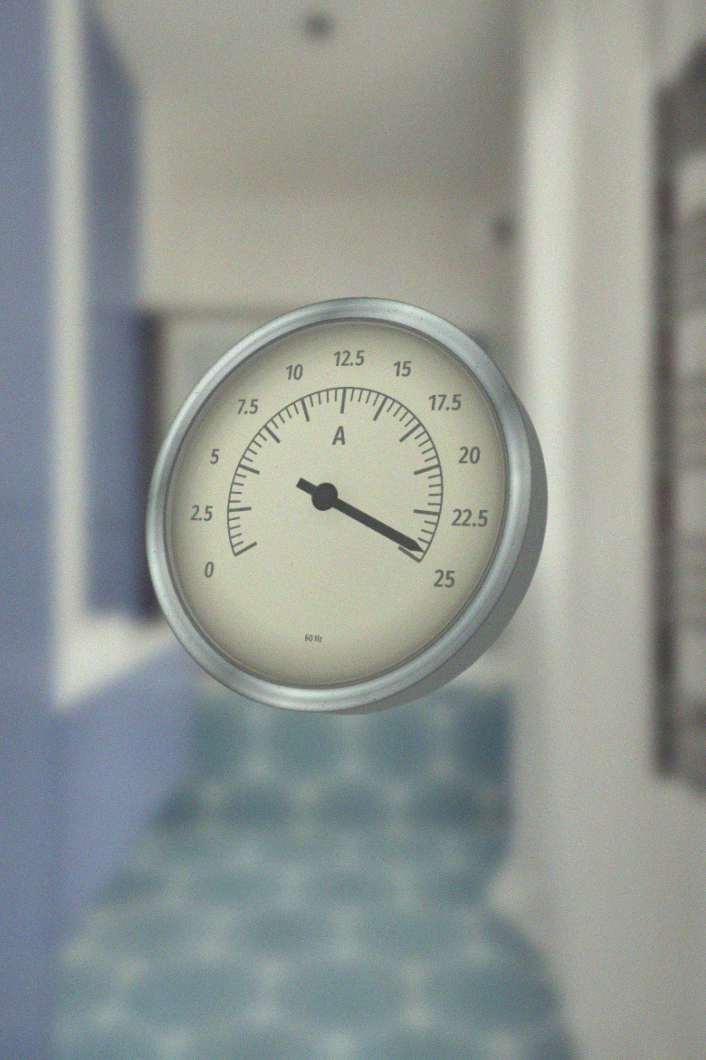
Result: 24.5 A
